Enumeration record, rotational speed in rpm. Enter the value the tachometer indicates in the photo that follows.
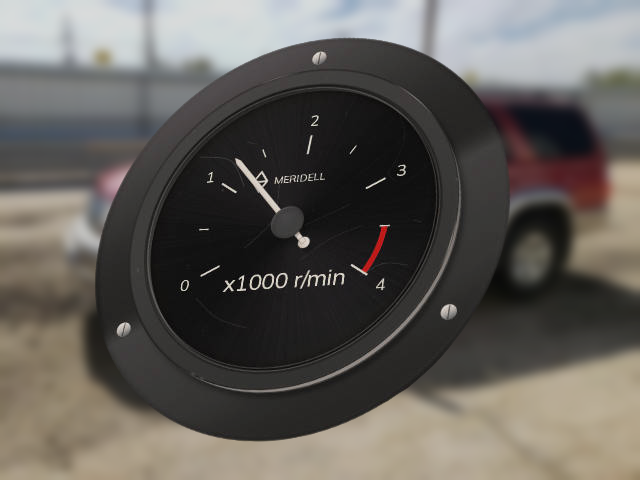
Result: 1250 rpm
